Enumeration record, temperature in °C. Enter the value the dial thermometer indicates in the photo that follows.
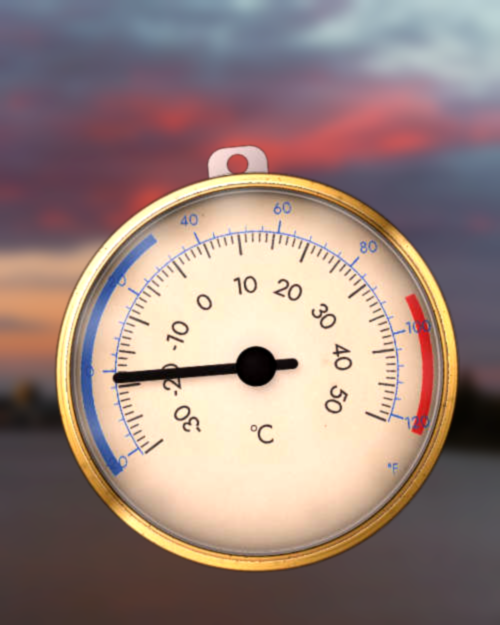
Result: -19 °C
